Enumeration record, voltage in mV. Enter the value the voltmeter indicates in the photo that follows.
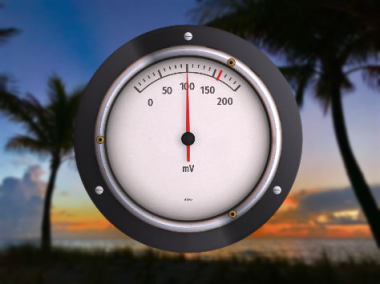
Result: 100 mV
